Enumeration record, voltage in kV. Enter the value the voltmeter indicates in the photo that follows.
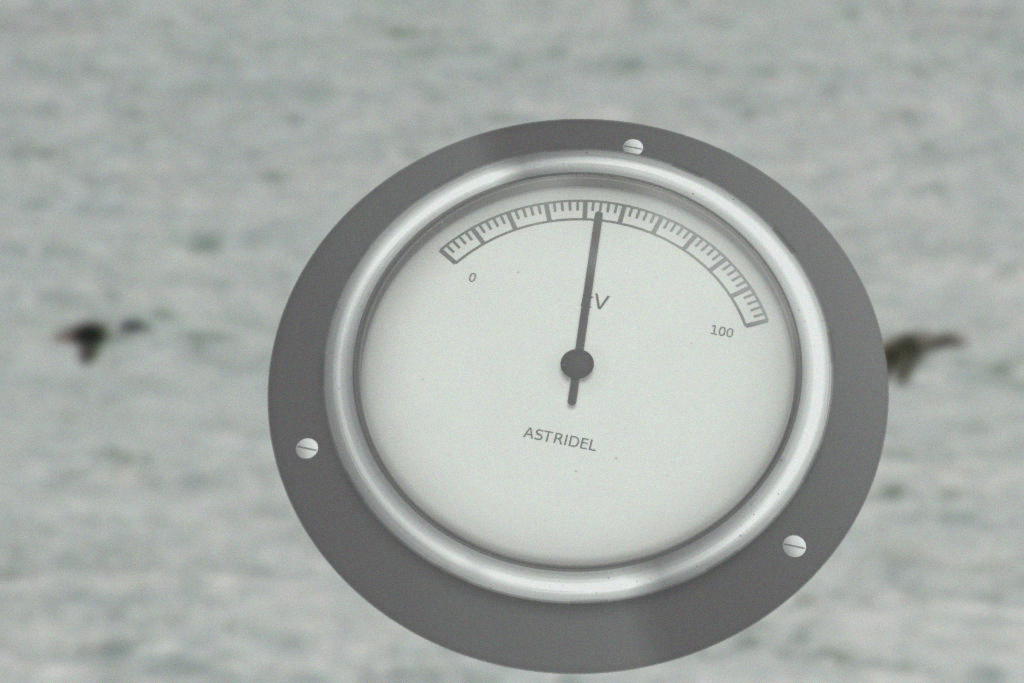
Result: 44 kV
